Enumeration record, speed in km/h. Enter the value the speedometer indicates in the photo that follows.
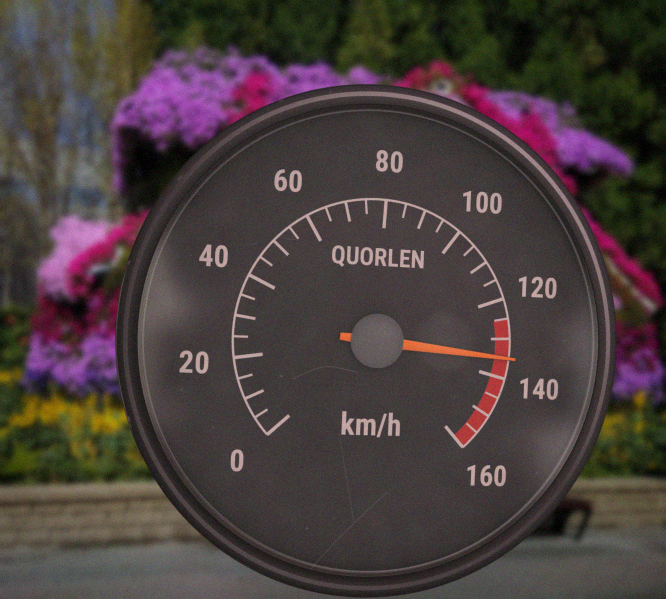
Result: 135 km/h
